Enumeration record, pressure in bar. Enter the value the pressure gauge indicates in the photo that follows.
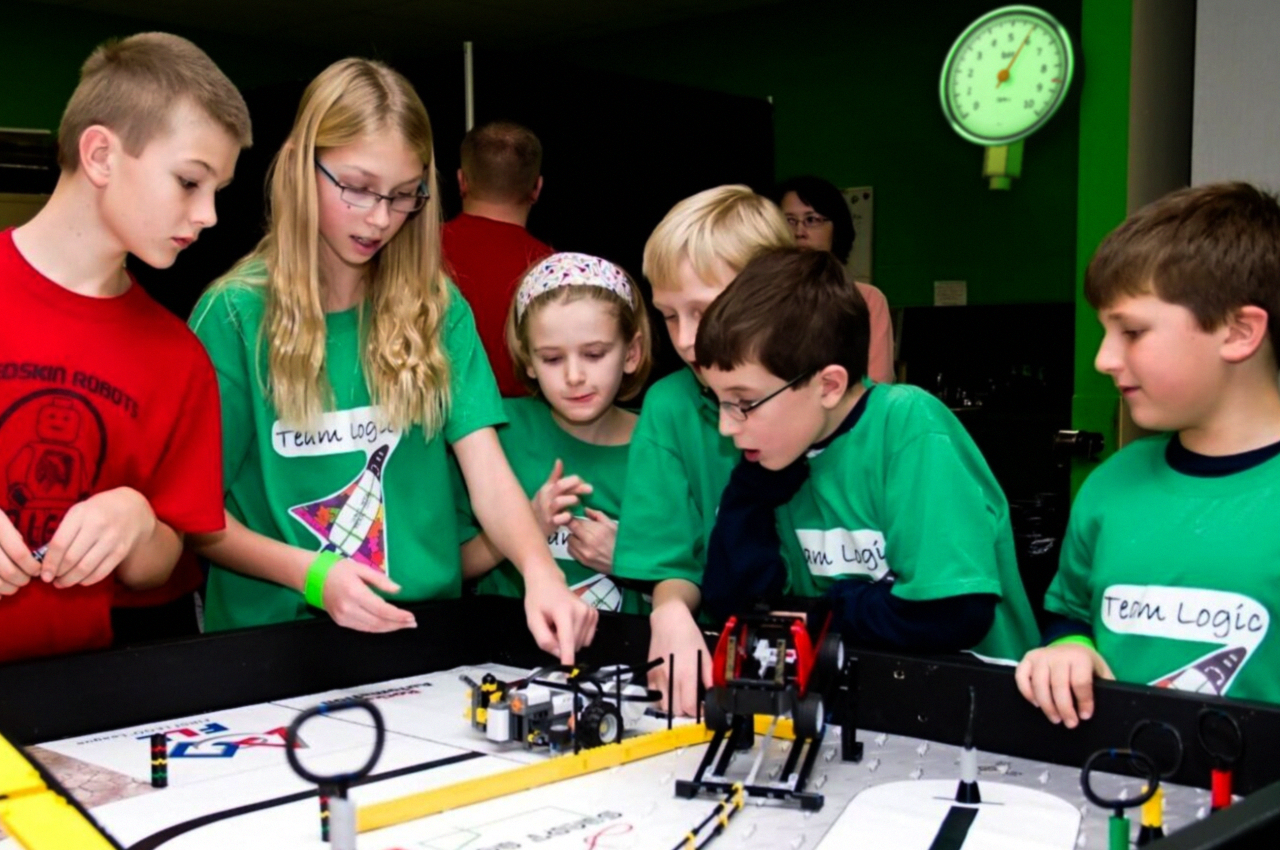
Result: 6 bar
